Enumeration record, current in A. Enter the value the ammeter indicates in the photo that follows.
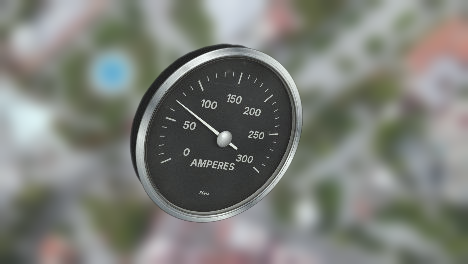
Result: 70 A
